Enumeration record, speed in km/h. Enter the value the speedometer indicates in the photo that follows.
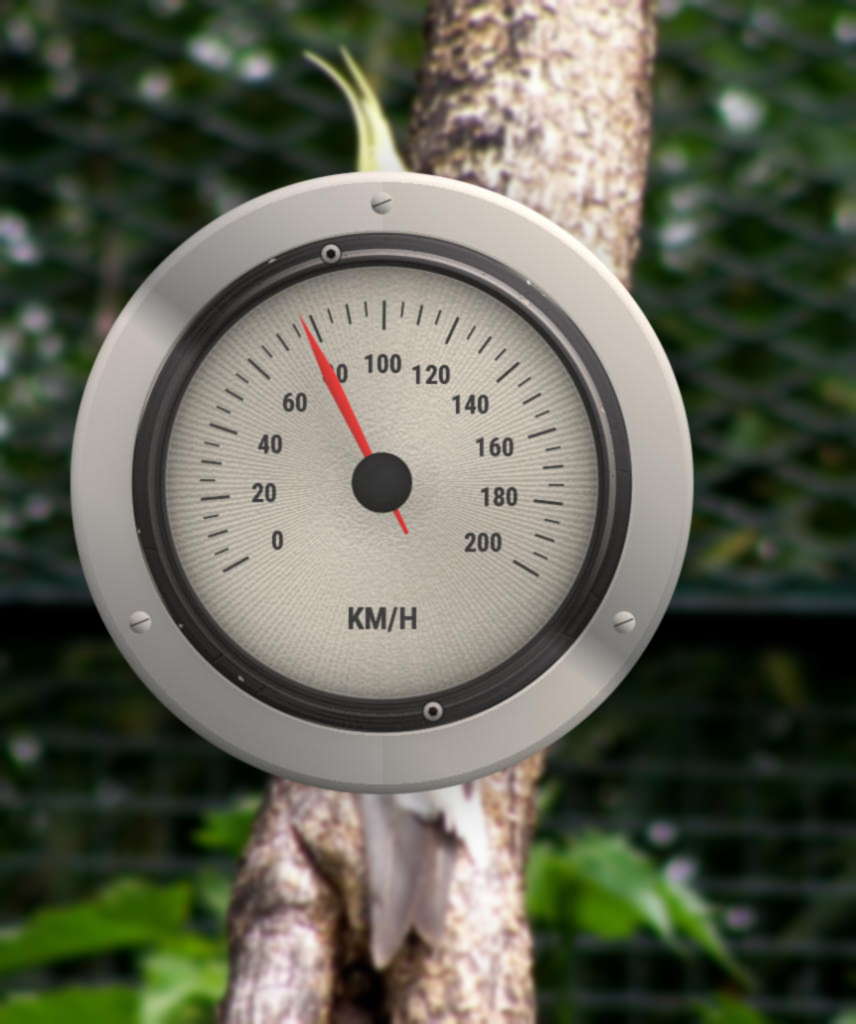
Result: 77.5 km/h
